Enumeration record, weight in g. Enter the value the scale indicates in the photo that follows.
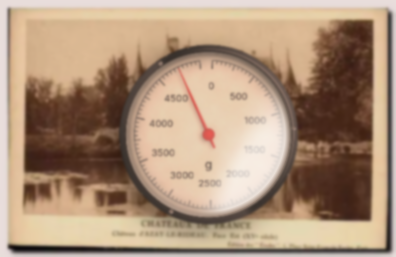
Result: 4750 g
